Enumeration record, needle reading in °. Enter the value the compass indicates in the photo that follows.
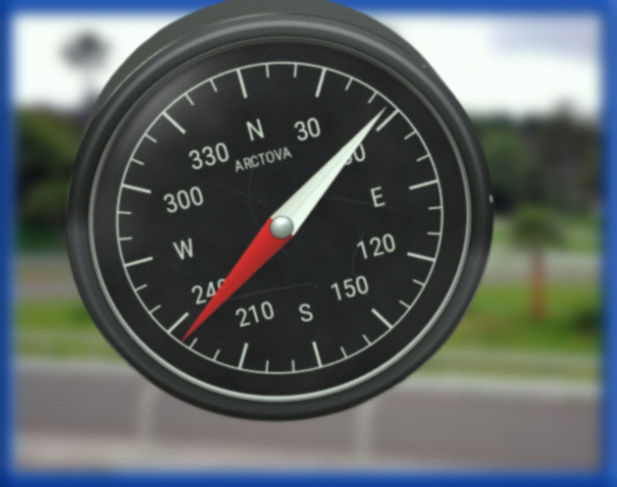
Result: 235 °
